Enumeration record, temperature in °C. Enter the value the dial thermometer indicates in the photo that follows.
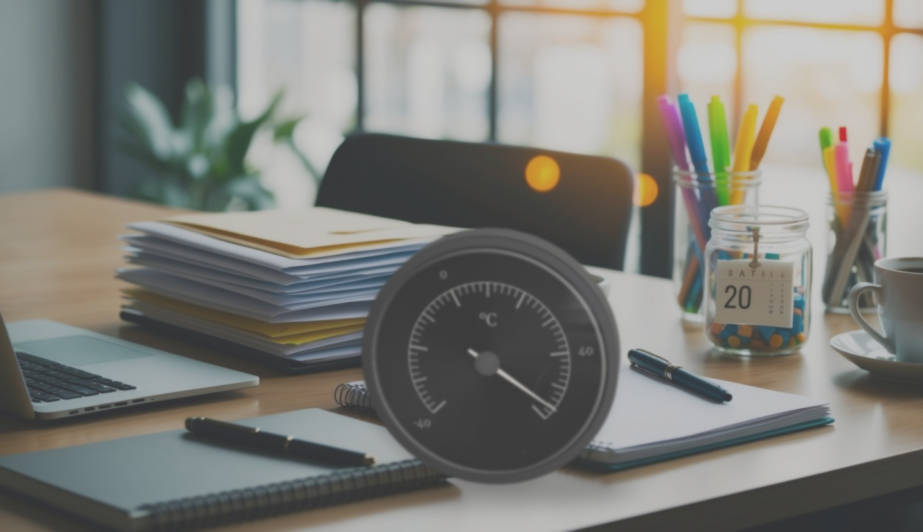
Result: 56 °C
